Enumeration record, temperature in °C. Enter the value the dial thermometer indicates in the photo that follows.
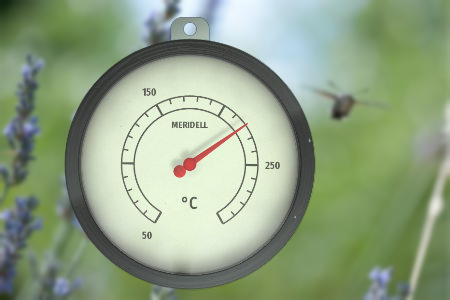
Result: 220 °C
